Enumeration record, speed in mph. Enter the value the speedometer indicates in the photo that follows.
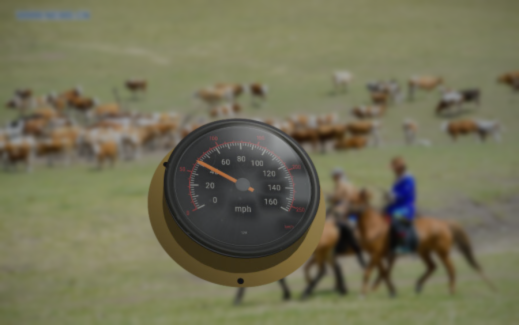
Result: 40 mph
